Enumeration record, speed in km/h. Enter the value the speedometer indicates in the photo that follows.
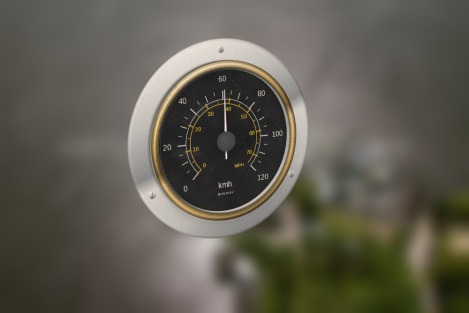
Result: 60 km/h
